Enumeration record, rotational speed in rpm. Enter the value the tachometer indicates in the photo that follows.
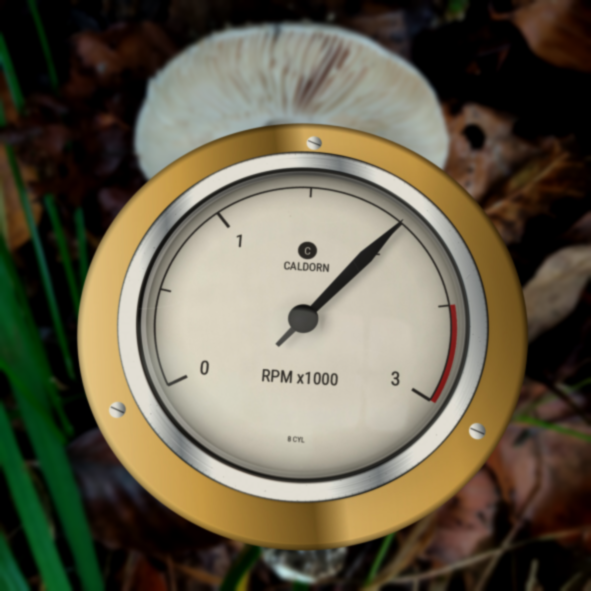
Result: 2000 rpm
